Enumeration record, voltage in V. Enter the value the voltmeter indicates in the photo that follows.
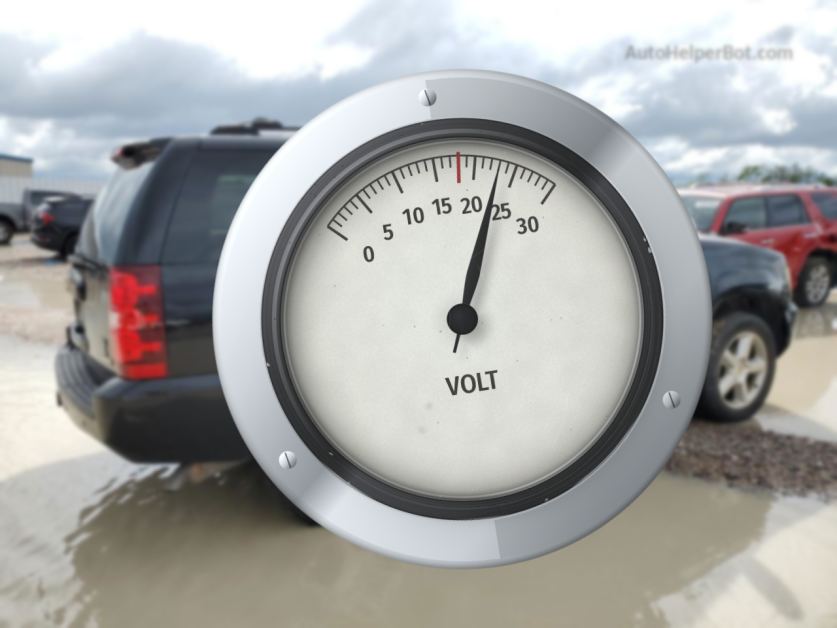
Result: 23 V
